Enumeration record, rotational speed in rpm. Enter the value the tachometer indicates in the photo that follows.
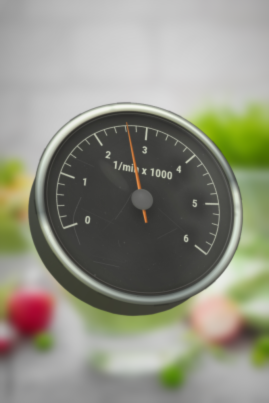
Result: 2600 rpm
